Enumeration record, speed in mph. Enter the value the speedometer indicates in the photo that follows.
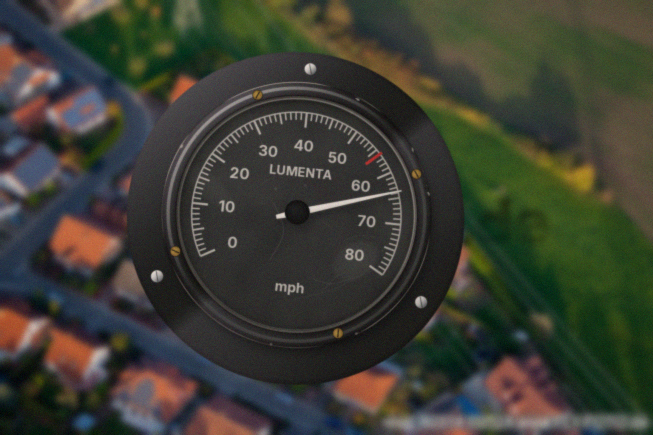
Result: 64 mph
